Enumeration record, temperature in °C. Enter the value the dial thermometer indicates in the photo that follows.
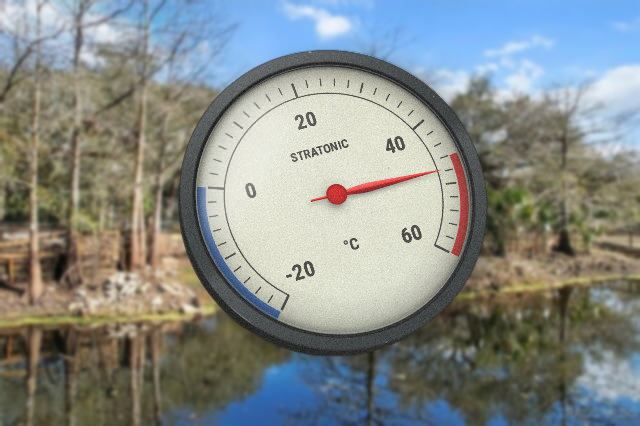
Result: 48 °C
